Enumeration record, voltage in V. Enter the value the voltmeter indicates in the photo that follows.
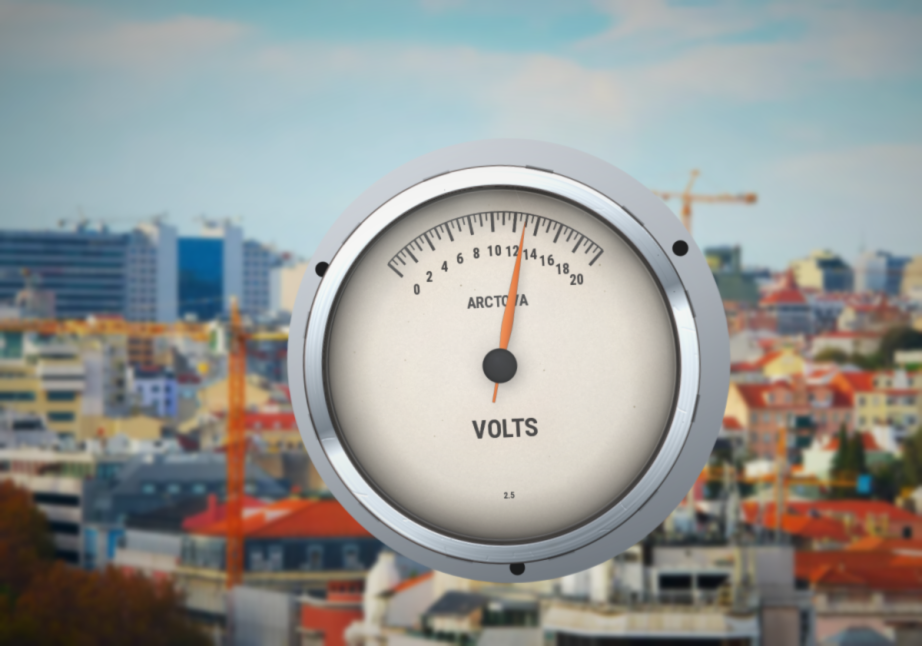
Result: 13 V
